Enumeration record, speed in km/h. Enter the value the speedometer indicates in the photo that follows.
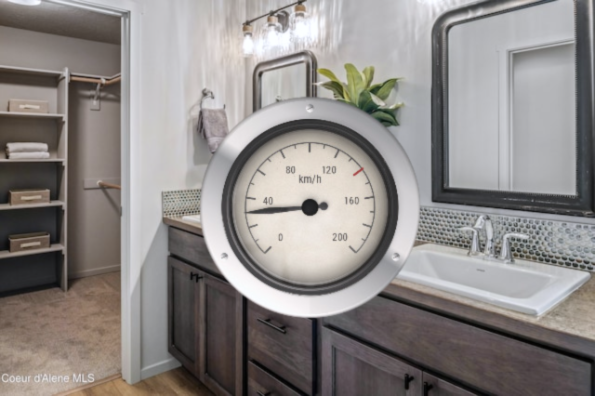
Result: 30 km/h
